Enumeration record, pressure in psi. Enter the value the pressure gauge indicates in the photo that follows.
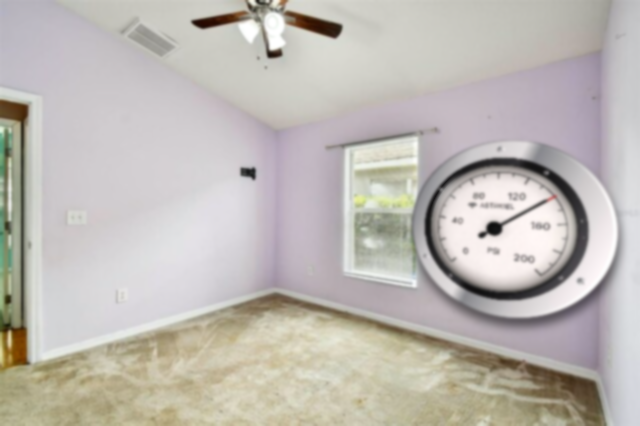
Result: 140 psi
